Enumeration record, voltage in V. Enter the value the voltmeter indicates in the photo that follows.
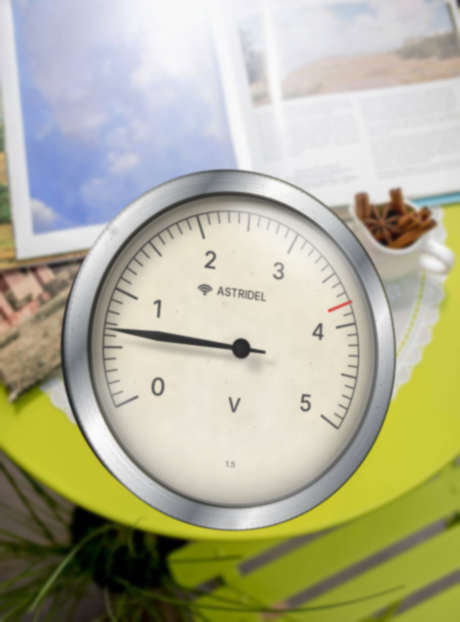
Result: 0.65 V
